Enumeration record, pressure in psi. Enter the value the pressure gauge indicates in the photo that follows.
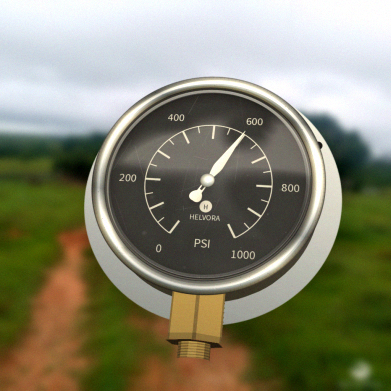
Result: 600 psi
